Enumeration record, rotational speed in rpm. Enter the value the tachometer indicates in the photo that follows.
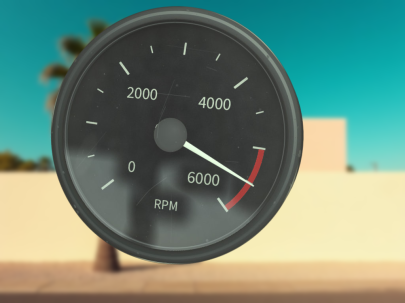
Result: 5500 rpm
